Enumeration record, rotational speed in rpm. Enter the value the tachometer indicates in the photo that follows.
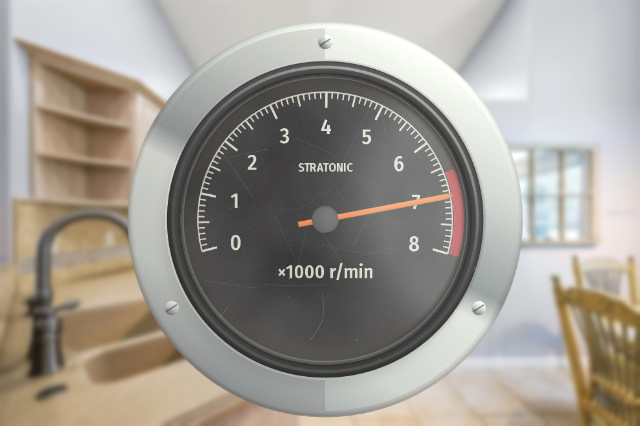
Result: 7000 rpm
